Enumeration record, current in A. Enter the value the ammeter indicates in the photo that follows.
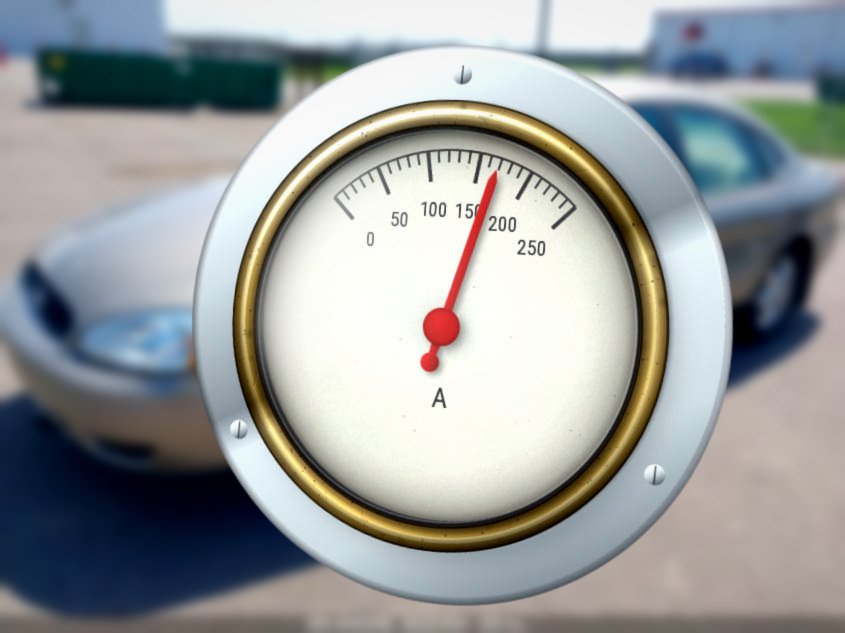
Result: 170 A
